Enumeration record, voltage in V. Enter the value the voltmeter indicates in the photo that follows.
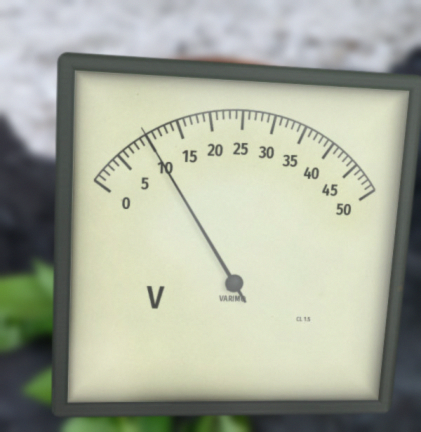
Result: 10 V
